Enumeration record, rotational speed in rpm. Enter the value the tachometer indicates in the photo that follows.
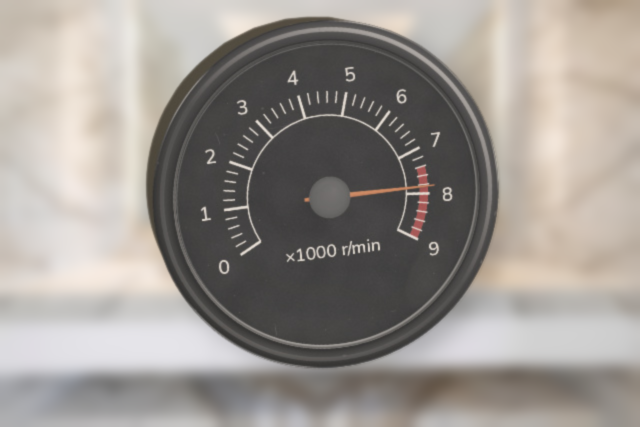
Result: 7800 rpm
